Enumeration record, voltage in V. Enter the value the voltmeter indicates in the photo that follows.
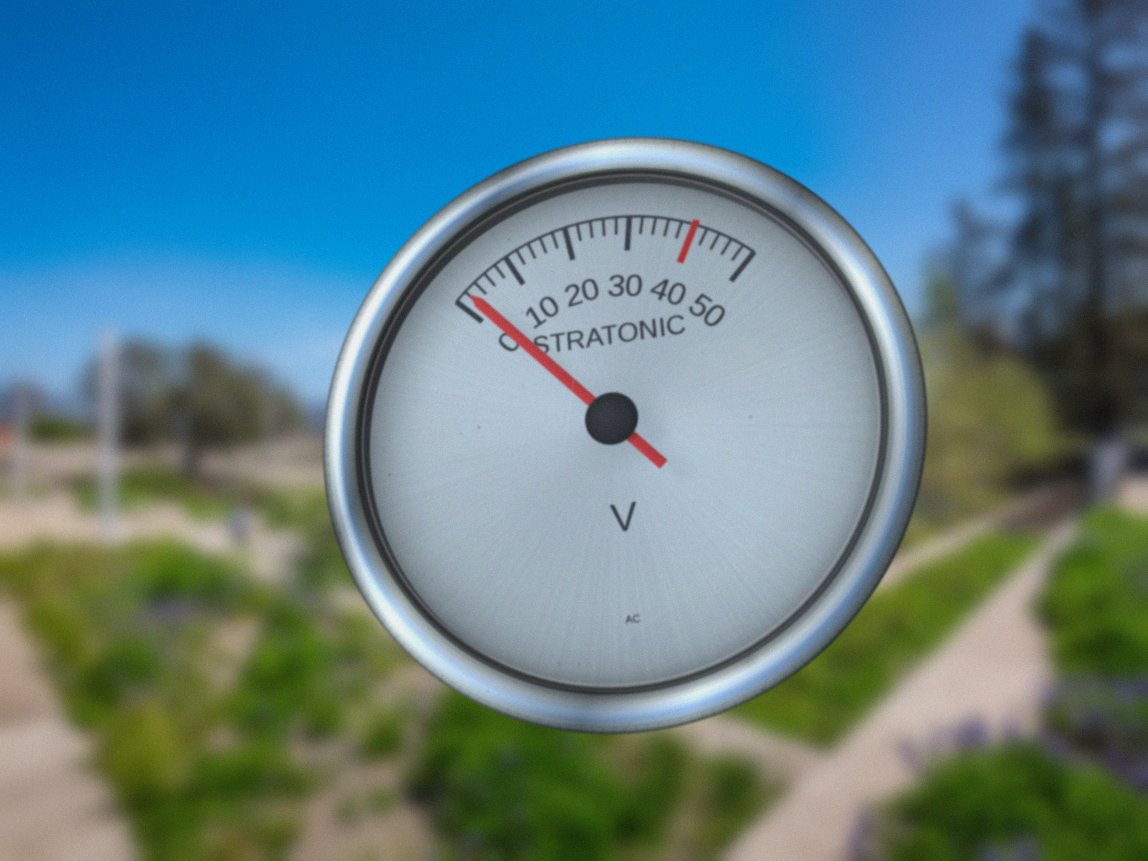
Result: 2 V
